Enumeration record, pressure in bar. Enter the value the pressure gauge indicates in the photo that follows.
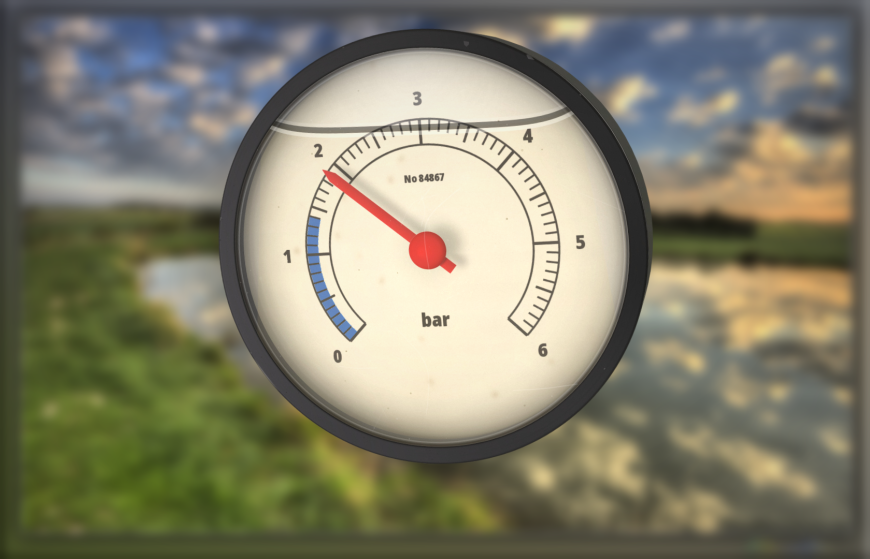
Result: 1.9 bar
